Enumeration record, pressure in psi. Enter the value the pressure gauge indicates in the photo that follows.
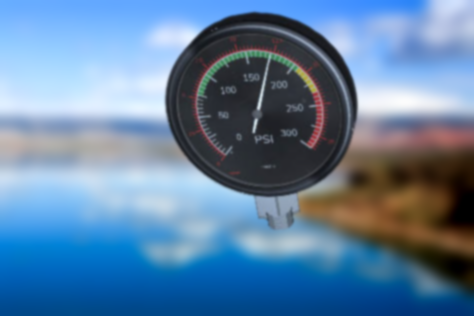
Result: 175 psi
